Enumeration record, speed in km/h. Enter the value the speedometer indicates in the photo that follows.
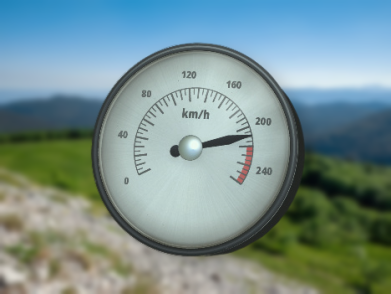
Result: 210 km/h
